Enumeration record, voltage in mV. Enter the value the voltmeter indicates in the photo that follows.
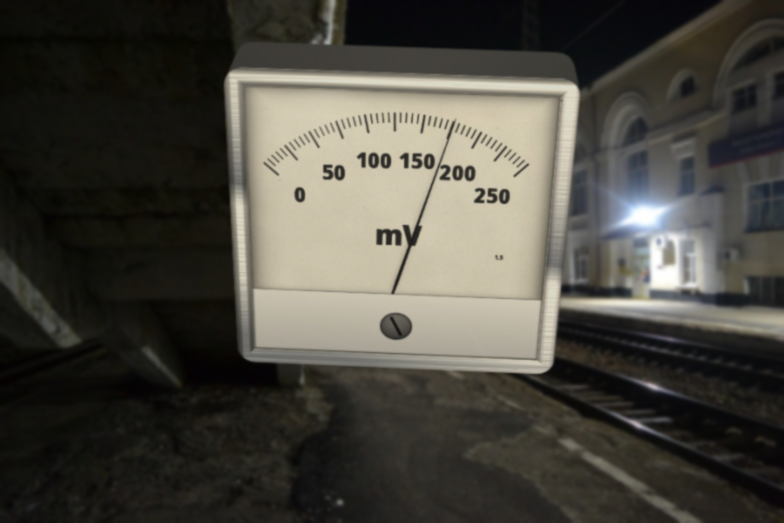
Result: 175 mV
